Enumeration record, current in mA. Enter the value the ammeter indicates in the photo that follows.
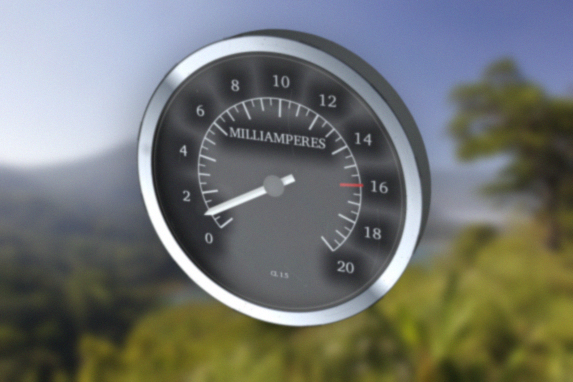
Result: 1 mA
